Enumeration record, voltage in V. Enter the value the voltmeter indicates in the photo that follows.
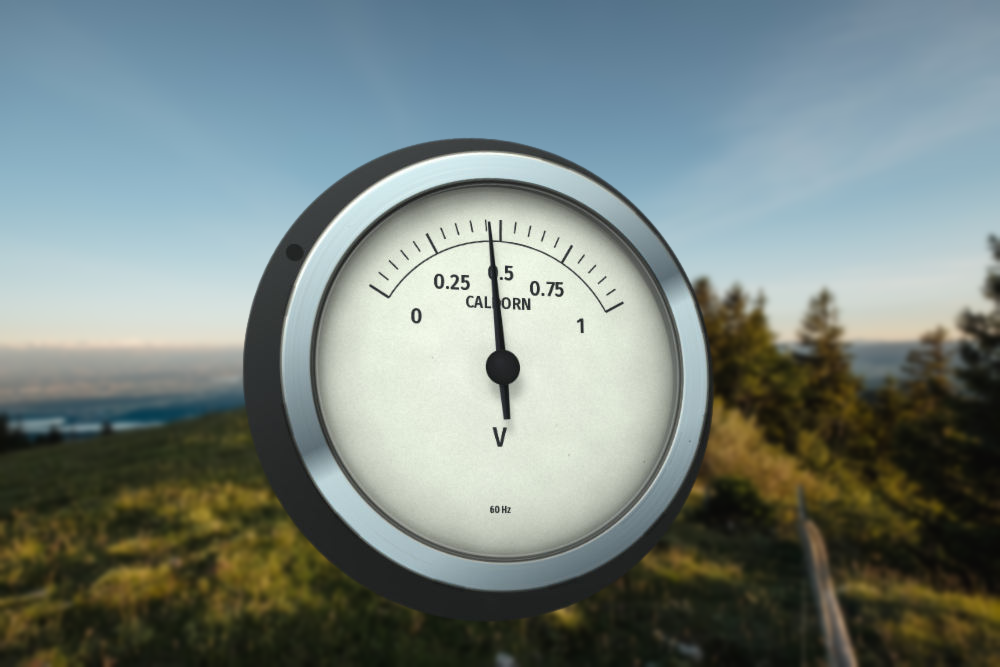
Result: 0.45 V
